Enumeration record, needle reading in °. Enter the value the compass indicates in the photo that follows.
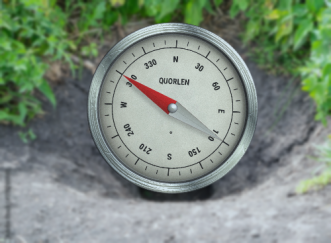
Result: 300 °
